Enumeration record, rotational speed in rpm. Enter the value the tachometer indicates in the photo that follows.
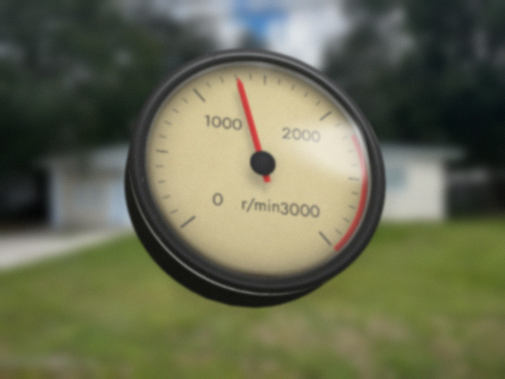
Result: 1300 rpm
